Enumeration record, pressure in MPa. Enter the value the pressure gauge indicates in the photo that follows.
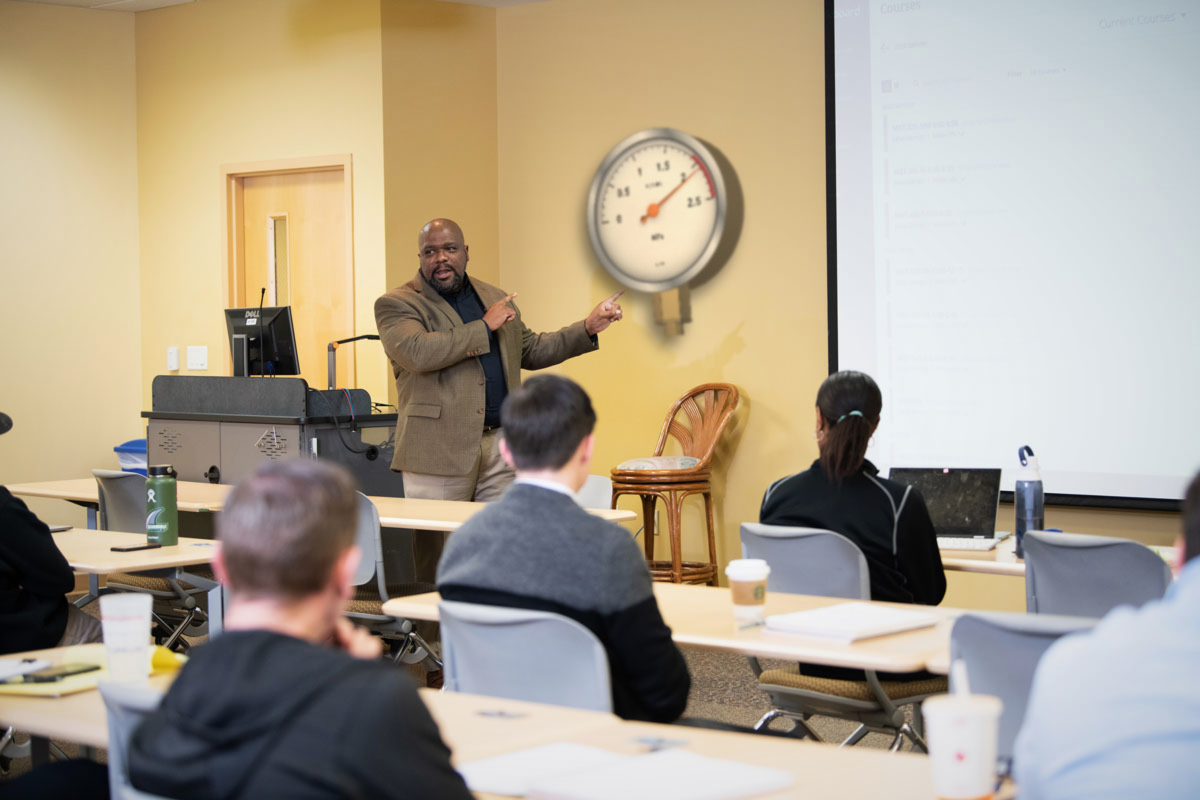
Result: 2.1 MPa
